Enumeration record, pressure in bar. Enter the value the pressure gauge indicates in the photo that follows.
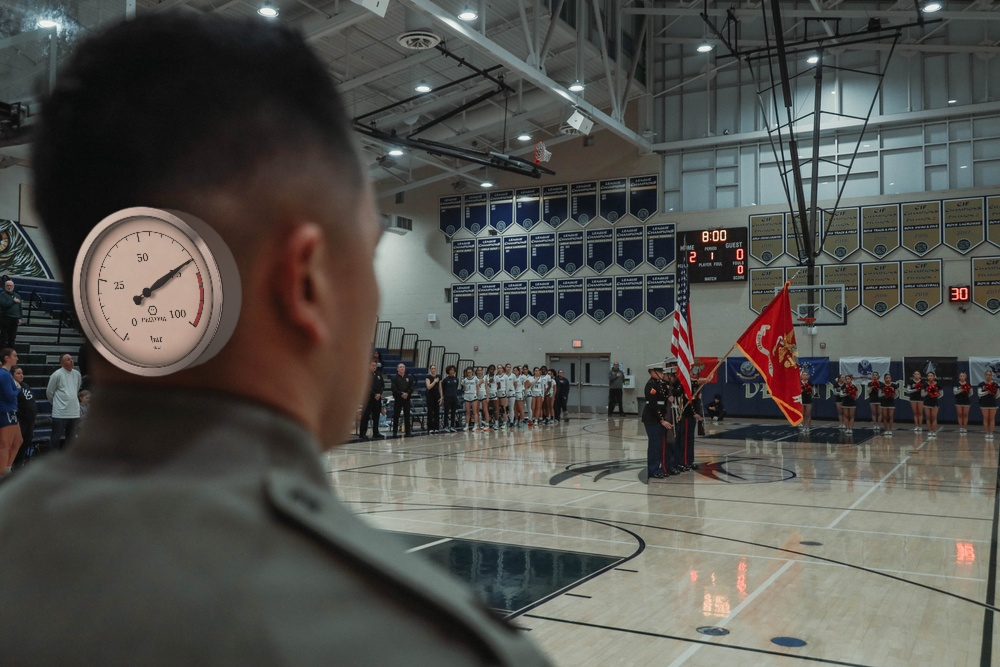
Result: 75 bar
